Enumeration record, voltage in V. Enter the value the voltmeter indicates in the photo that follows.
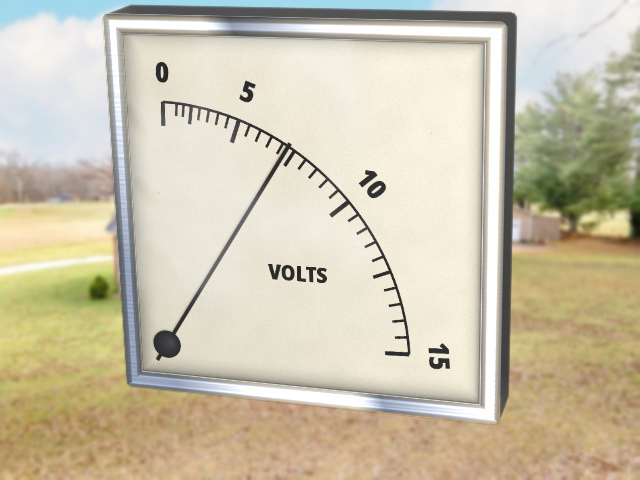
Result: 7.25 V
